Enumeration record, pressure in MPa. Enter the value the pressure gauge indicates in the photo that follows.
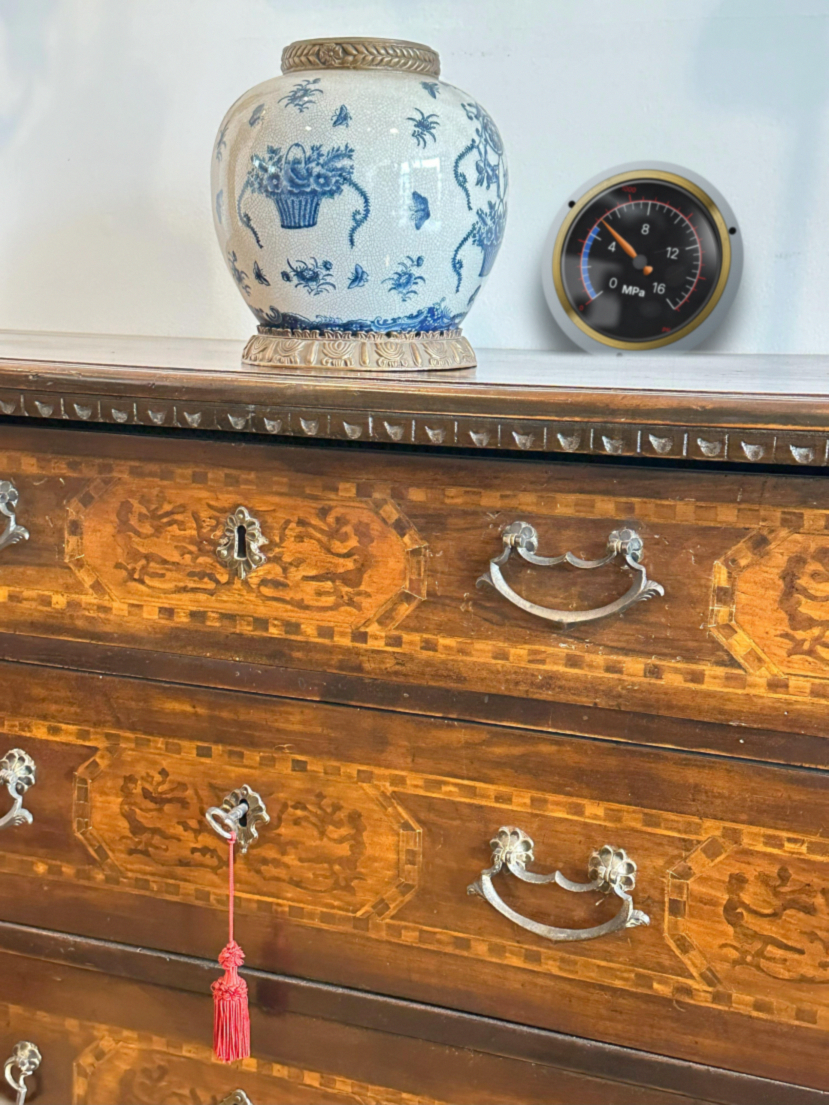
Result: 5 MPa
